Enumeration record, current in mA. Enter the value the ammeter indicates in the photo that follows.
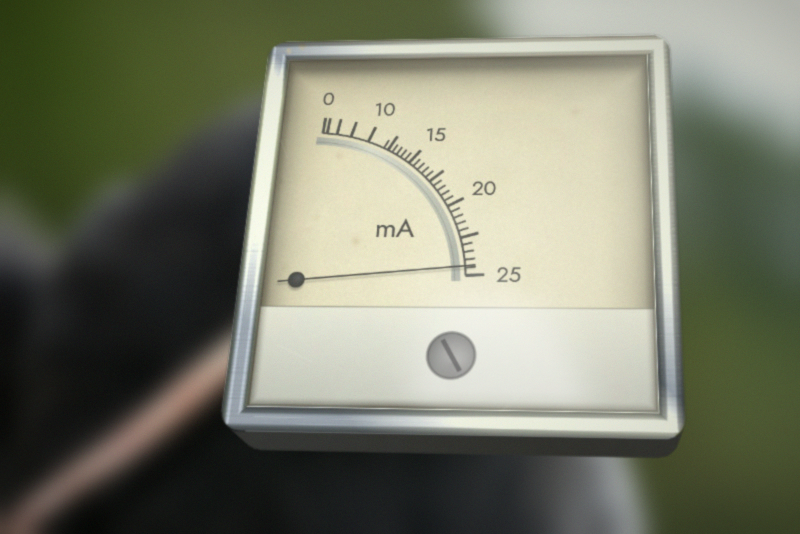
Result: 24.5 mA
